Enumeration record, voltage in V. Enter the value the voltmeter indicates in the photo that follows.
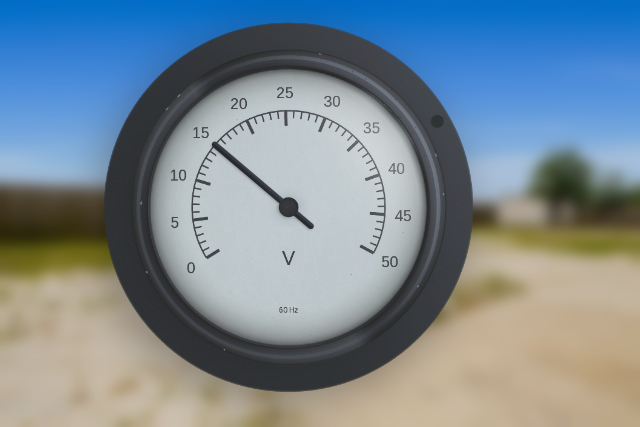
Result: 15 V
